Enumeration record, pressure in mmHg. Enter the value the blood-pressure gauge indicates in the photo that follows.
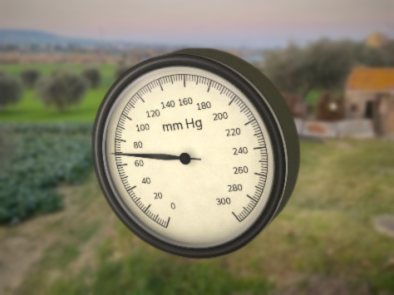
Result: 70 mmHg
